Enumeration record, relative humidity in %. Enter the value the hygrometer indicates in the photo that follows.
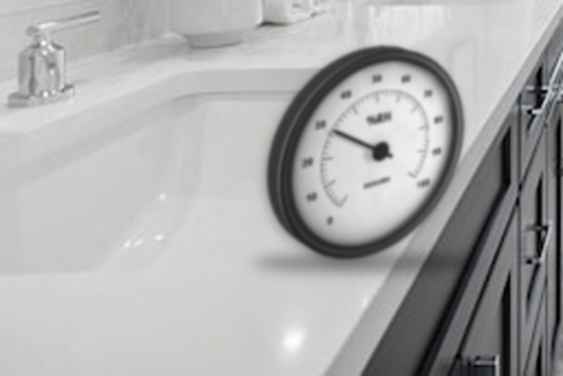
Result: 30 %
